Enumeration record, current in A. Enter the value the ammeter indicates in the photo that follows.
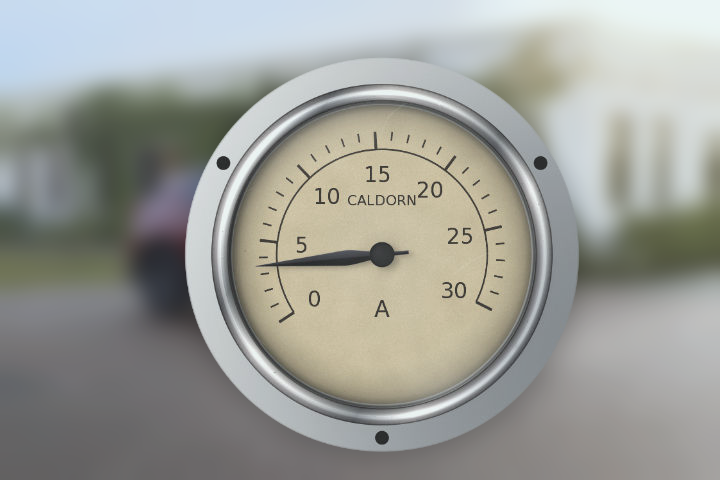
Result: 3.5 A
